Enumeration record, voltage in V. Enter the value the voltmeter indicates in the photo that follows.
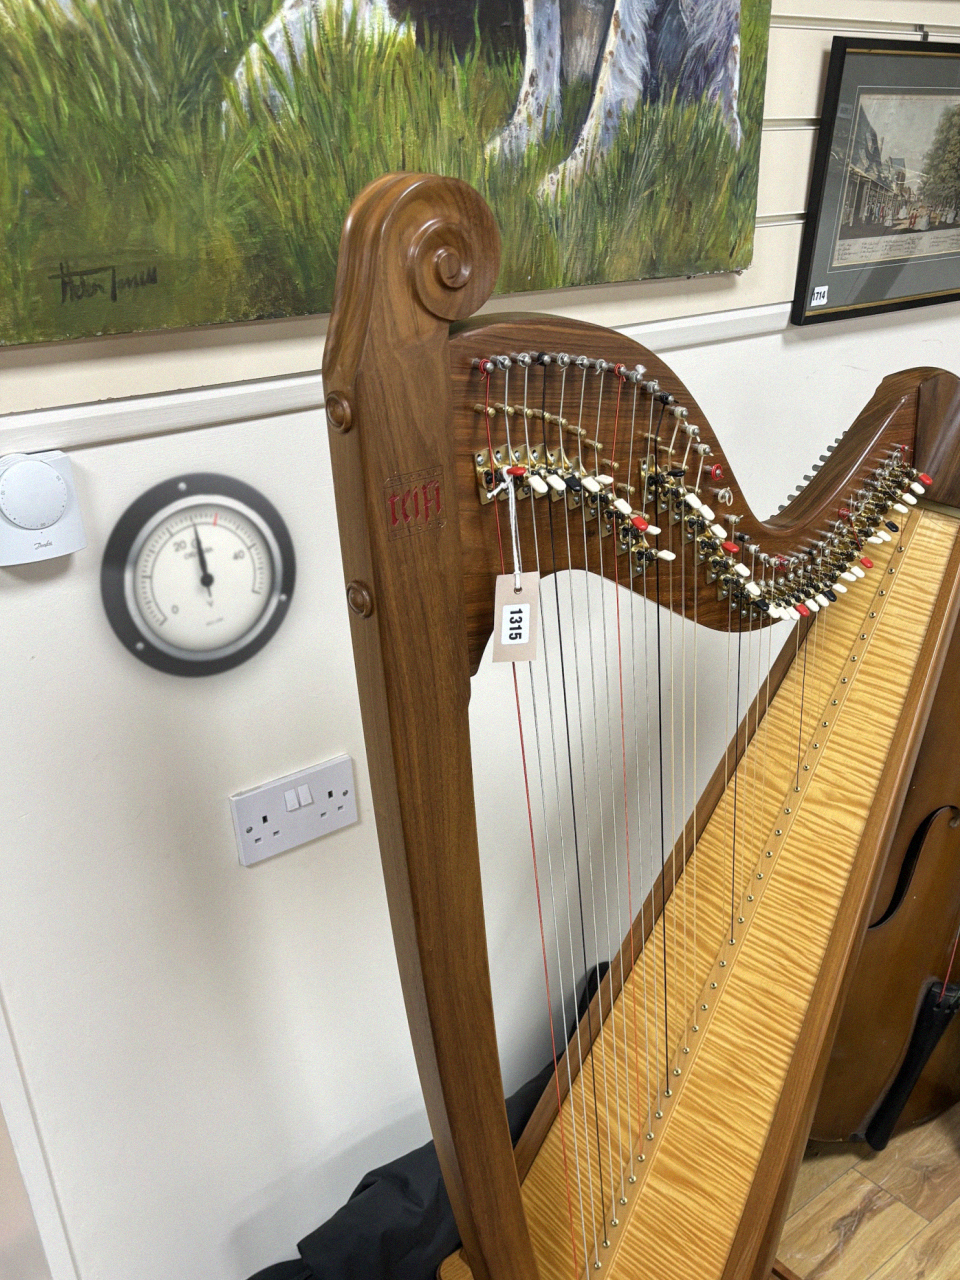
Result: 25 V
